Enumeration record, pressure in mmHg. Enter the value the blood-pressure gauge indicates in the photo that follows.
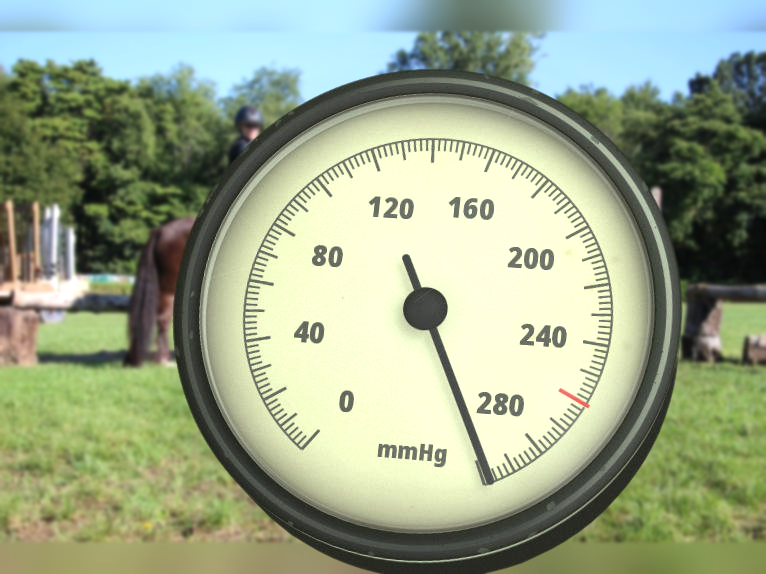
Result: 298 mmHg
